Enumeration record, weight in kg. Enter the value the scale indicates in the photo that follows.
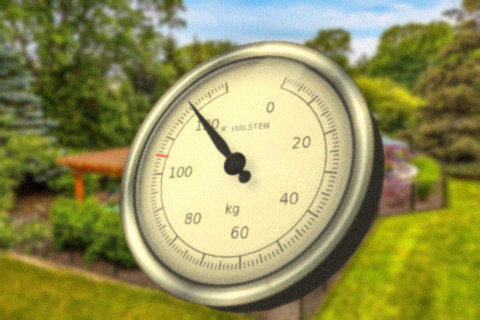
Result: 120 kg
